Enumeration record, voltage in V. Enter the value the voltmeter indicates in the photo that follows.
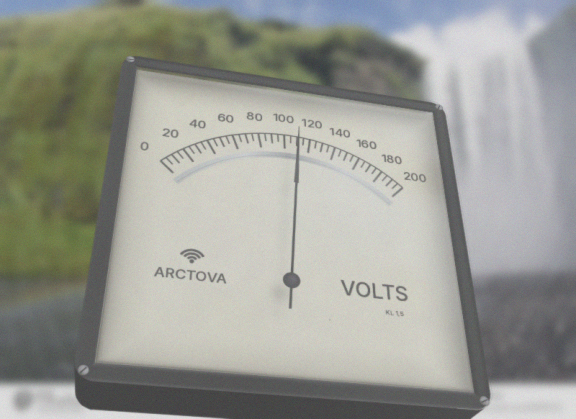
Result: 110 V
